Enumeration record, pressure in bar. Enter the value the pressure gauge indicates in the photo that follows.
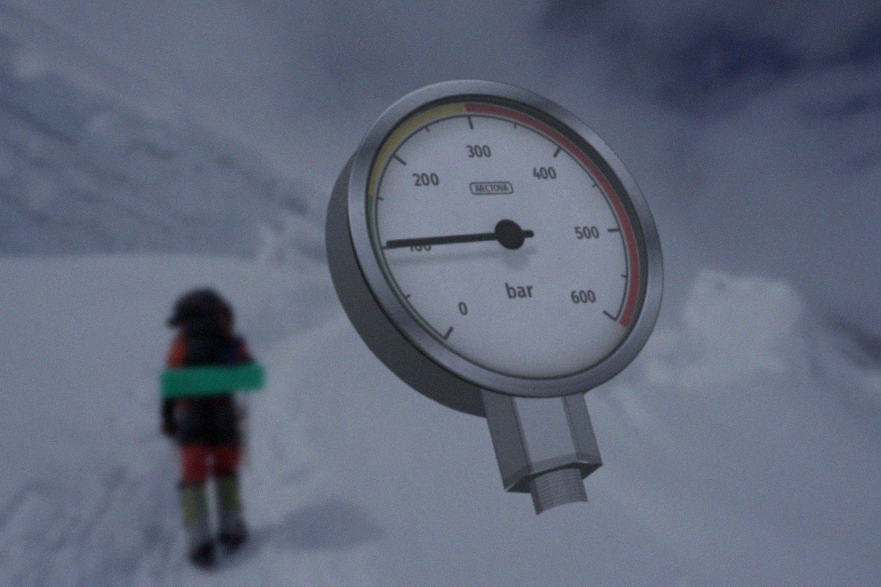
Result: 100 bar
